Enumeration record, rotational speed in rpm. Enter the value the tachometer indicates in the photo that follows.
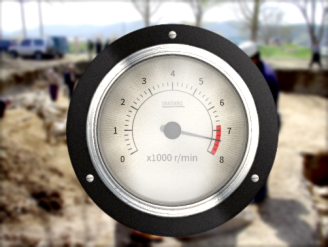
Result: 7400 rpm
